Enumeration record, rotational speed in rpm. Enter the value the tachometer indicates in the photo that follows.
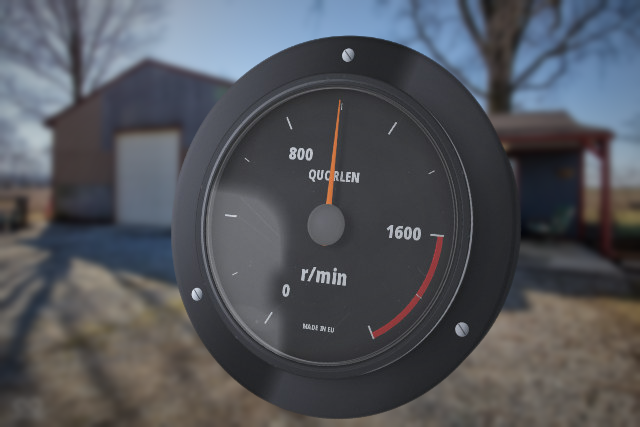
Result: 1000 rpm
